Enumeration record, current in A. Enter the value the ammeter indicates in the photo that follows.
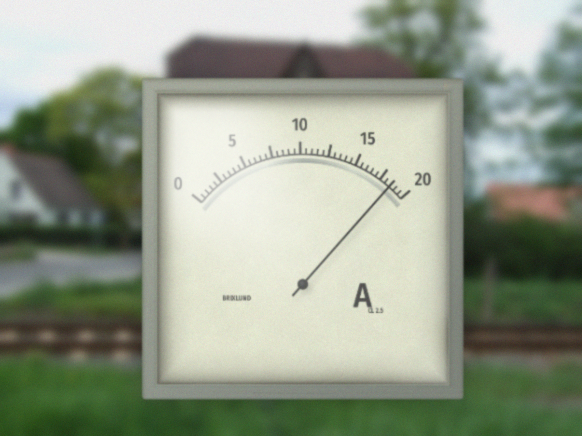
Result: 18.5 A
